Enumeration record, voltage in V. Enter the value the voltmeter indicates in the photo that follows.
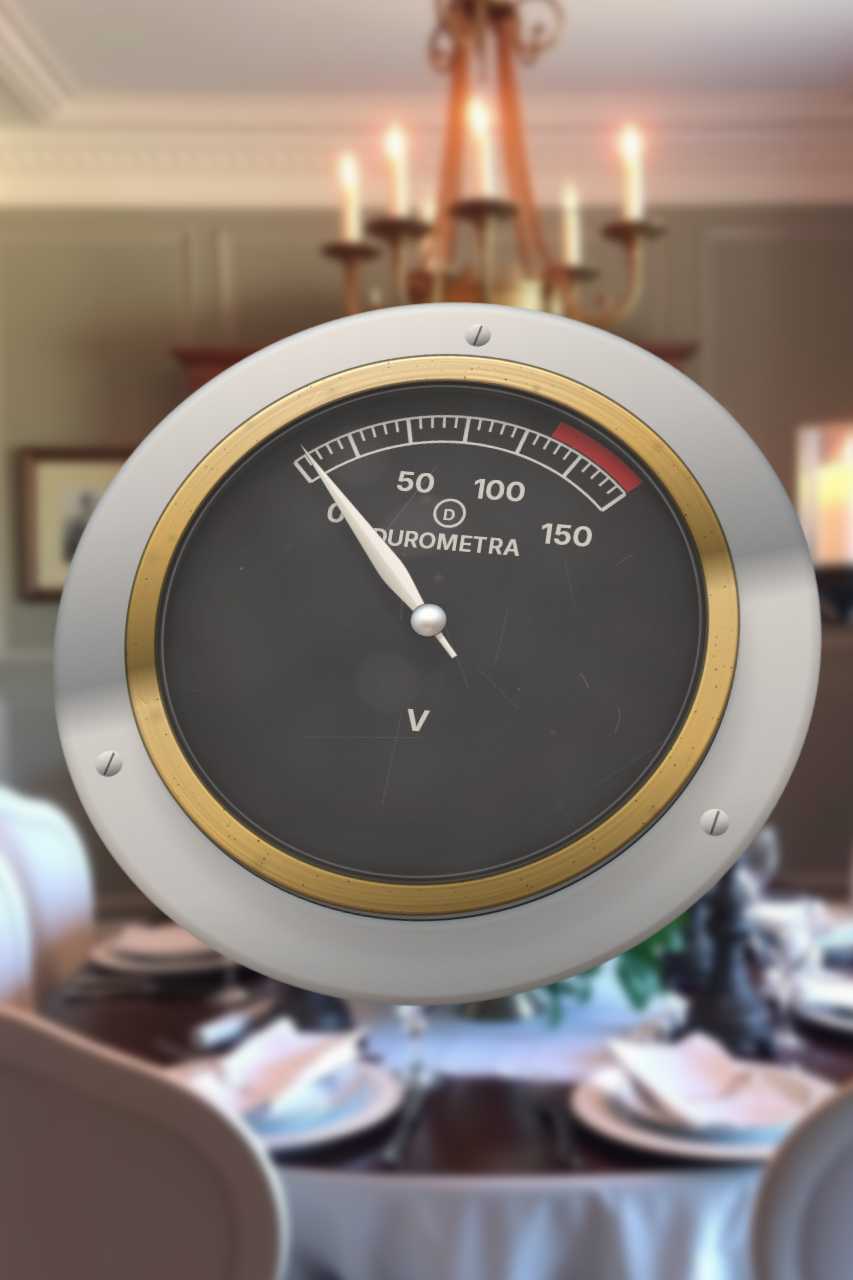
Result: 5 V
